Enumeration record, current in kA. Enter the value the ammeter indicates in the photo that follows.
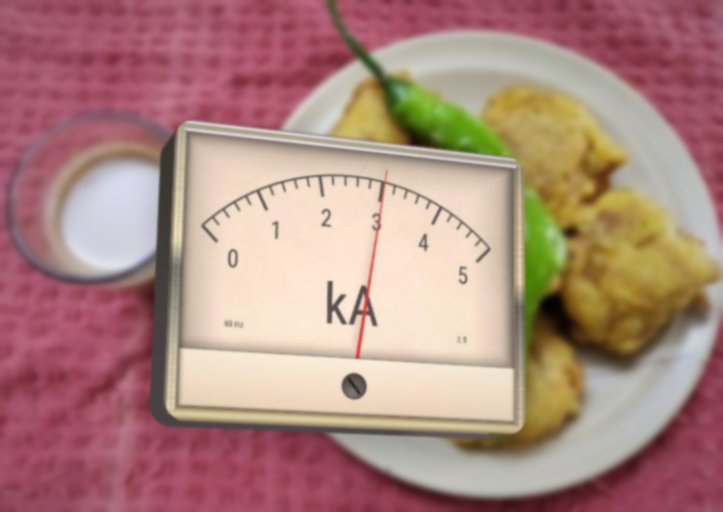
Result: 3 kA
